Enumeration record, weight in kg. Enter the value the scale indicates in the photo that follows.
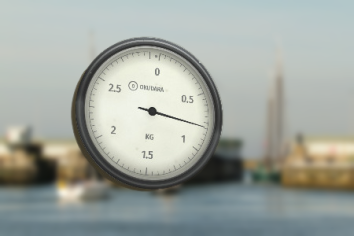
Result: 0.8 kg
